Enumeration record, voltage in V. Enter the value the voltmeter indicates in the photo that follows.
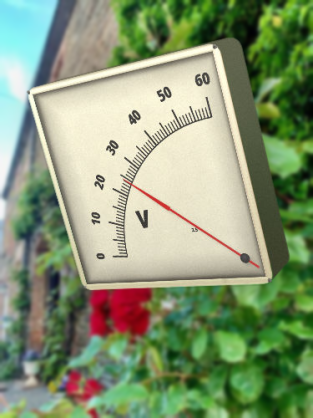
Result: 25 V
